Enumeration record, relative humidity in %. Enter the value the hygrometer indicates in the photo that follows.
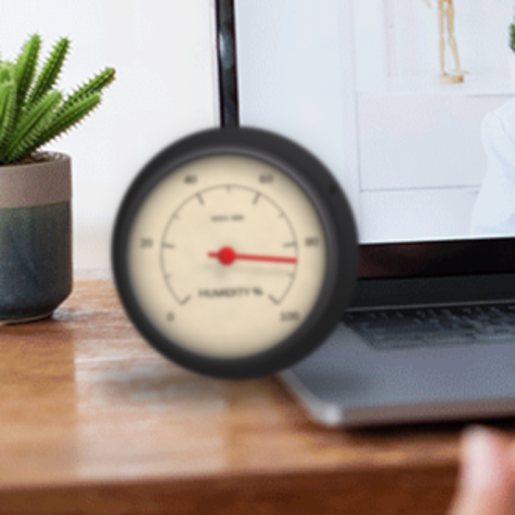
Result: 85 %
